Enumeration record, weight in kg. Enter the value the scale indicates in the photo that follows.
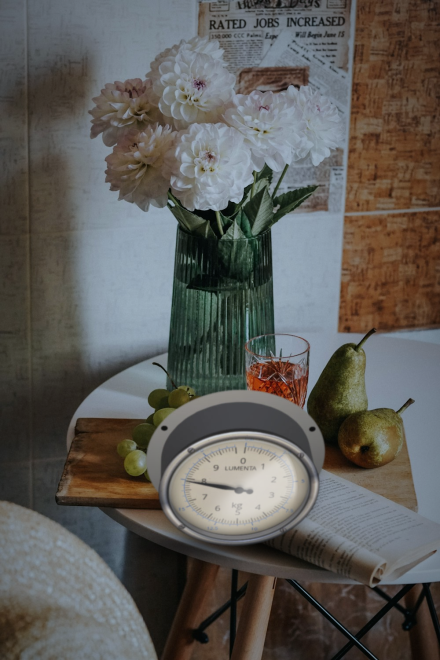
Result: 8 kg
